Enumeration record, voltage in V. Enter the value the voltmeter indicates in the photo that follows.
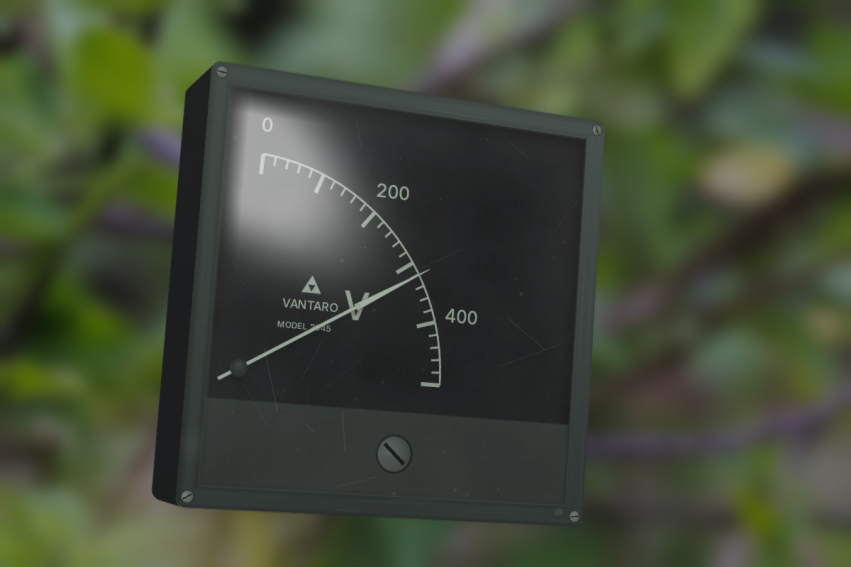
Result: 320 V
